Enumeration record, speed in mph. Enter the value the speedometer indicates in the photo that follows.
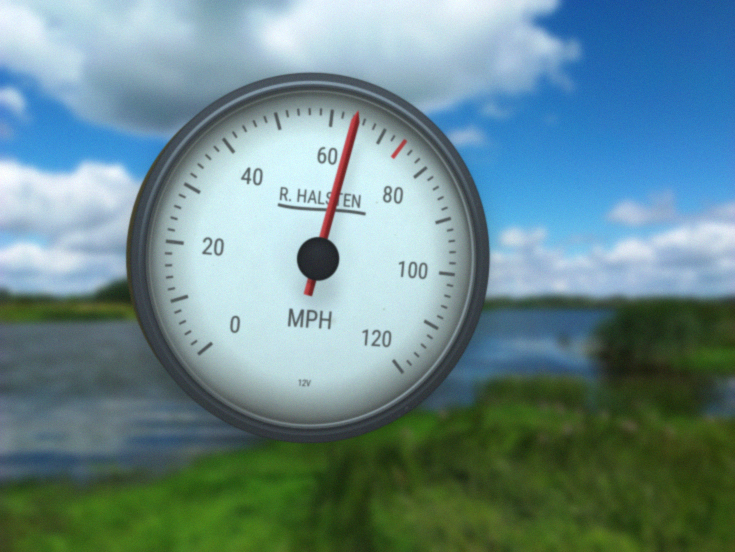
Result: 64 mph
